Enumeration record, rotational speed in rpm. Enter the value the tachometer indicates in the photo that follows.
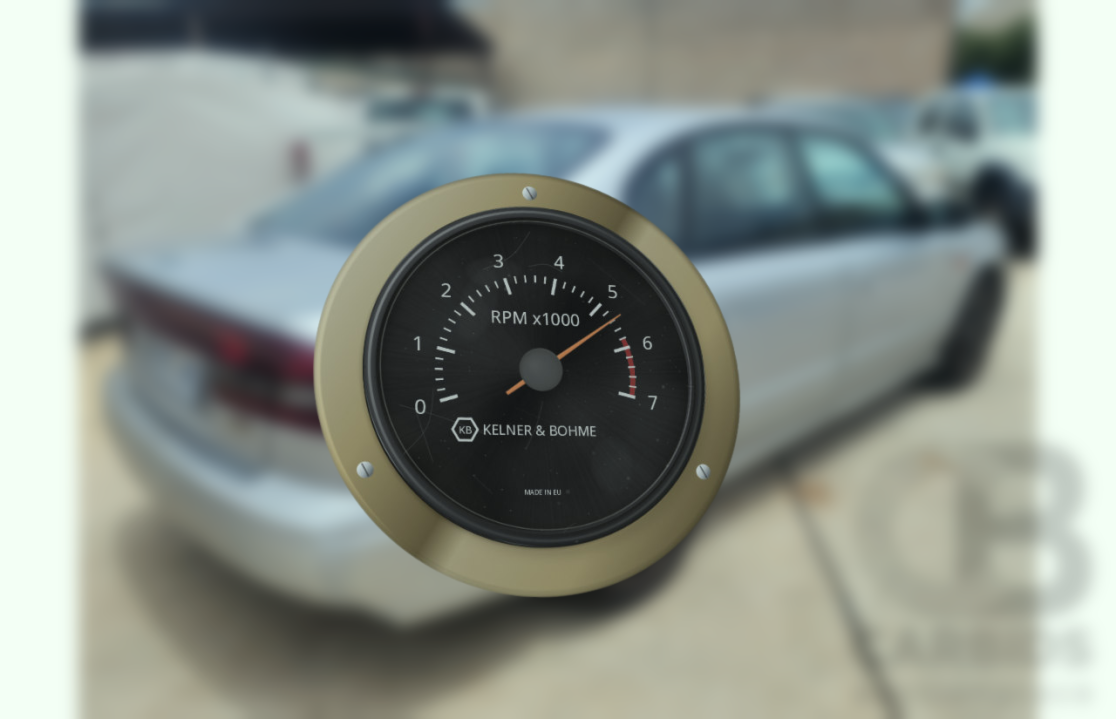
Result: 5400 rpm
